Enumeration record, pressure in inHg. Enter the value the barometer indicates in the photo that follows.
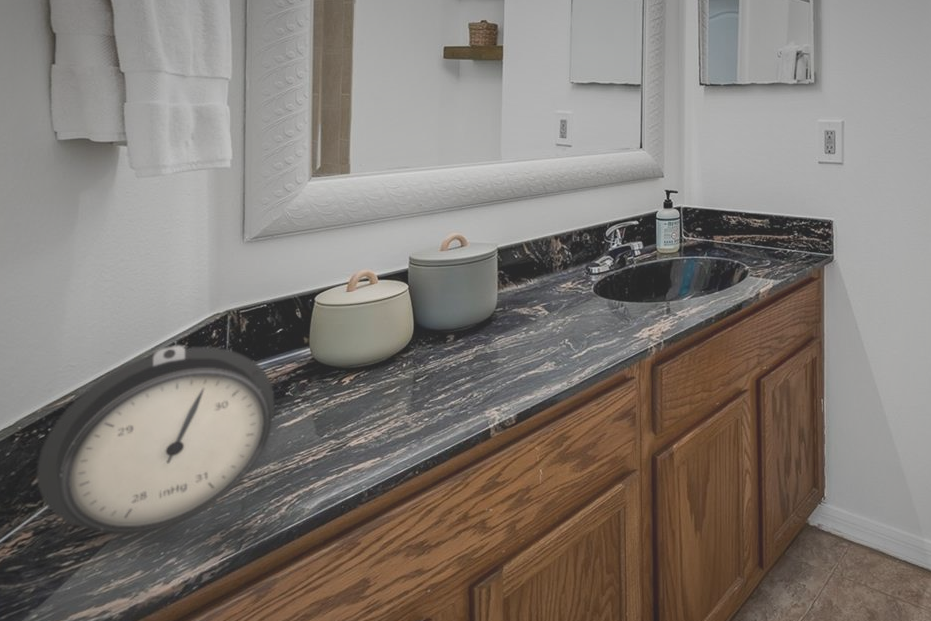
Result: 29.7 inHg
